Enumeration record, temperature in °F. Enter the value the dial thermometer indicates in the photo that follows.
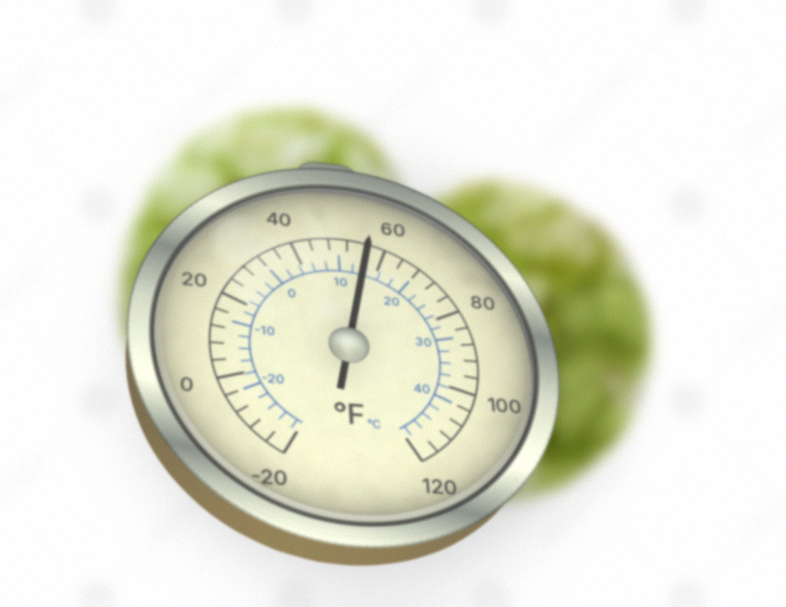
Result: 56 °F
